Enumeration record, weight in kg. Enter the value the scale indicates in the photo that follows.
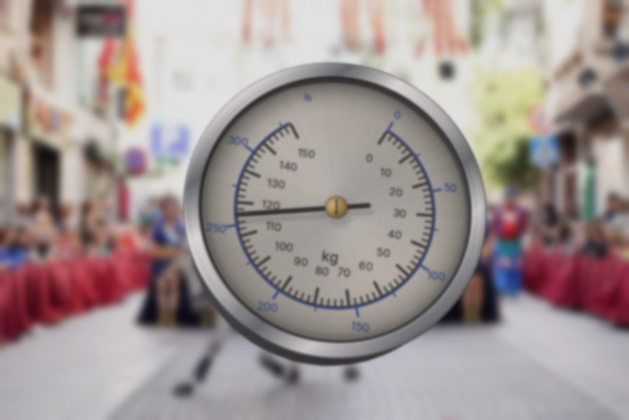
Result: 116 kg
